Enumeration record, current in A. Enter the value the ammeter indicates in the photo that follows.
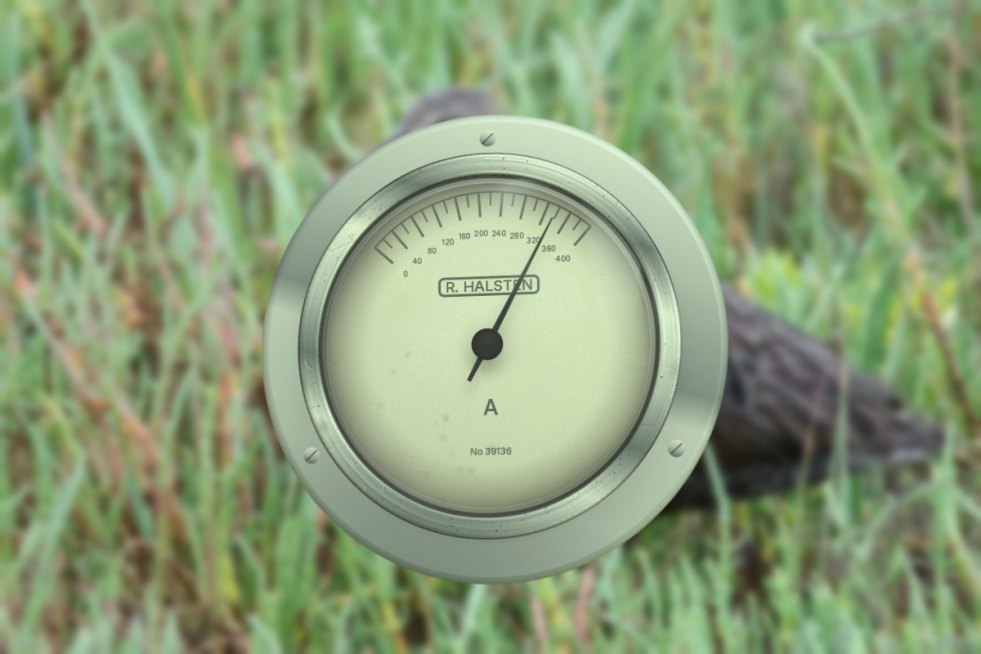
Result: 340 A
